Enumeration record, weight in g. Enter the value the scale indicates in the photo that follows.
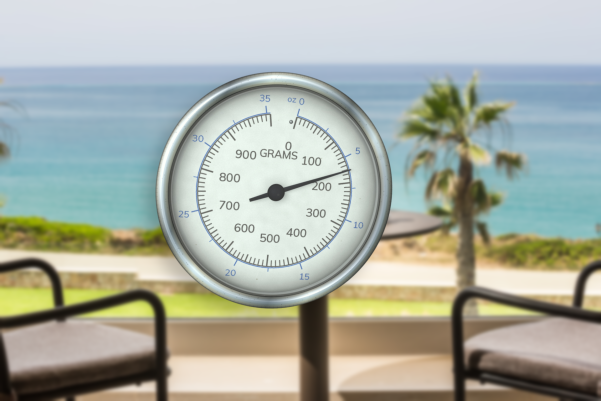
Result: 170 g
